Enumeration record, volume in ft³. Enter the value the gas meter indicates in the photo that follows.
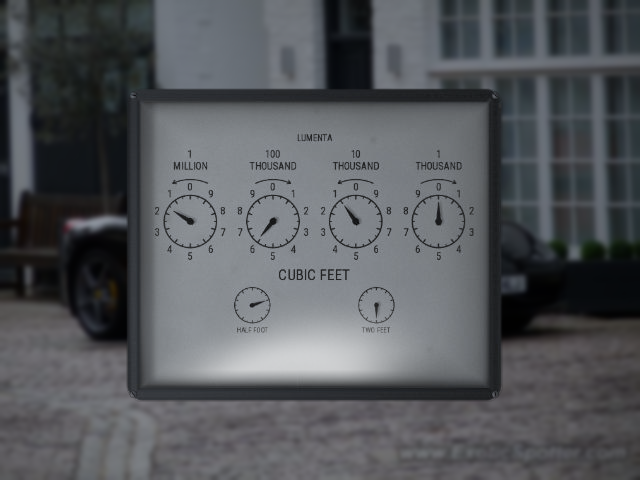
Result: 161000 ft³
